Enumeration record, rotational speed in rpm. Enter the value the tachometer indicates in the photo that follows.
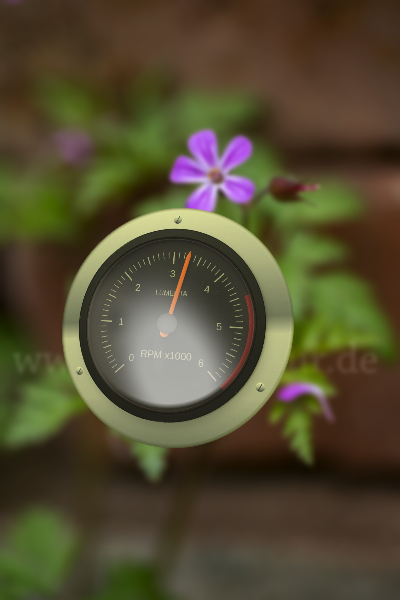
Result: 3300 rpm
